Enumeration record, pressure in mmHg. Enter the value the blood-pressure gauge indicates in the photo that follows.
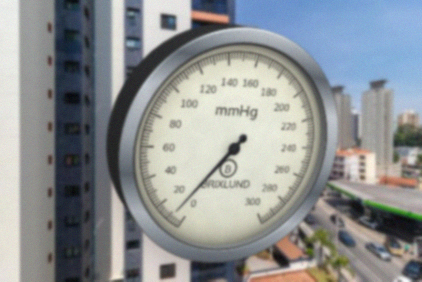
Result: 10 mmHg
